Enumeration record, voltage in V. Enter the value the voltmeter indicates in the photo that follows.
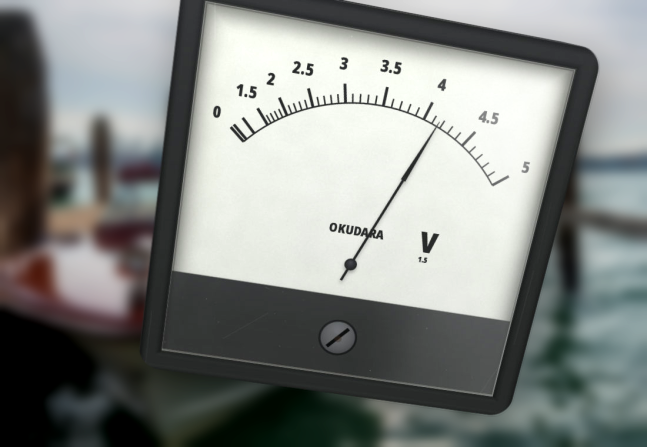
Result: 4.15 V
